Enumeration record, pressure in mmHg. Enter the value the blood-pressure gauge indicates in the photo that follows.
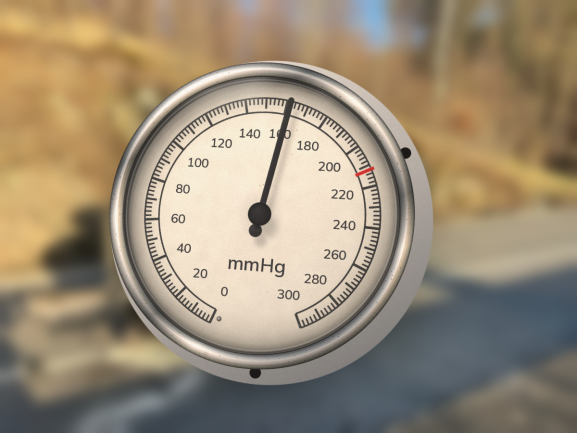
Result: 162 mmHg
